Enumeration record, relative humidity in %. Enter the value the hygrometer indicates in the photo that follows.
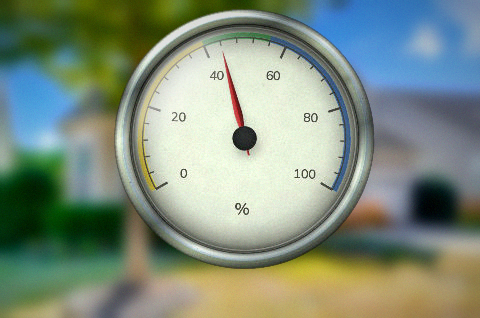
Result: 44 %
